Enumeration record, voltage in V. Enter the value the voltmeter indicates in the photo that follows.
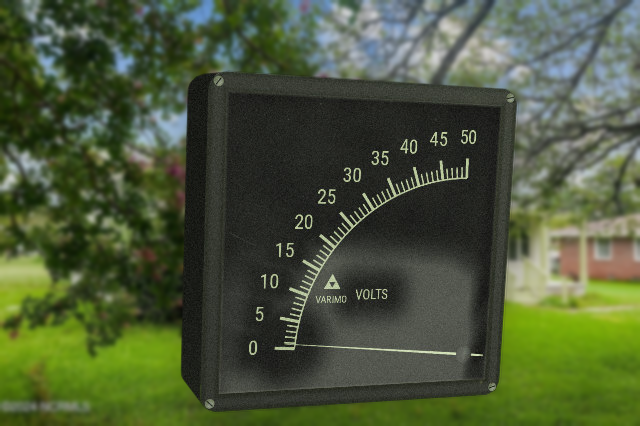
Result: 1 V
